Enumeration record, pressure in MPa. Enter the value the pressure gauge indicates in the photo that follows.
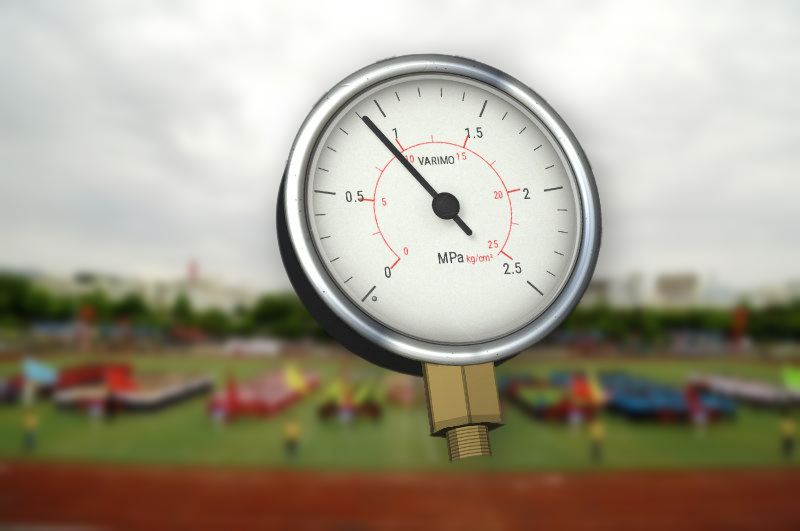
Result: 0.9 MPa
